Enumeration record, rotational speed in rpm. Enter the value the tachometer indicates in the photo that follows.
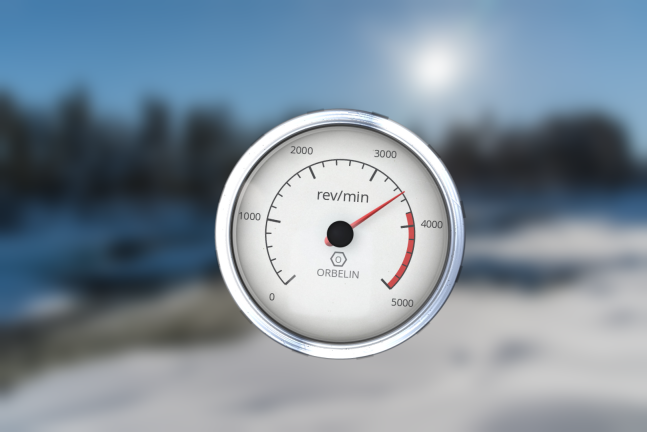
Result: 3500 rpm
